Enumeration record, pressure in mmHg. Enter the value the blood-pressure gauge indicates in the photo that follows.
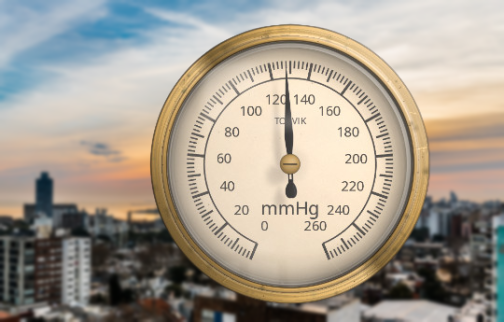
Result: 128 mmHg
